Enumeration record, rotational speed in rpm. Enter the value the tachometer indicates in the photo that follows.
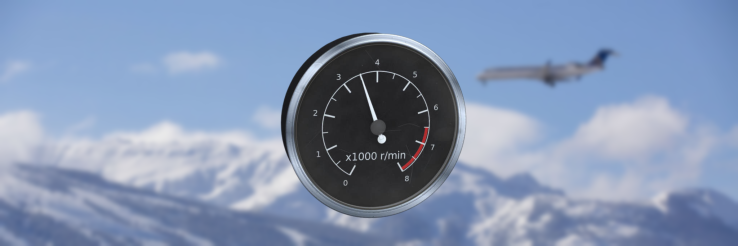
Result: 3500 rpm
